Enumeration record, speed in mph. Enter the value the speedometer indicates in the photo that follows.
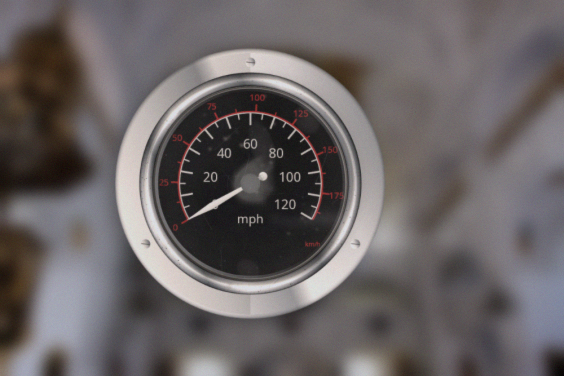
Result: 0 mph
